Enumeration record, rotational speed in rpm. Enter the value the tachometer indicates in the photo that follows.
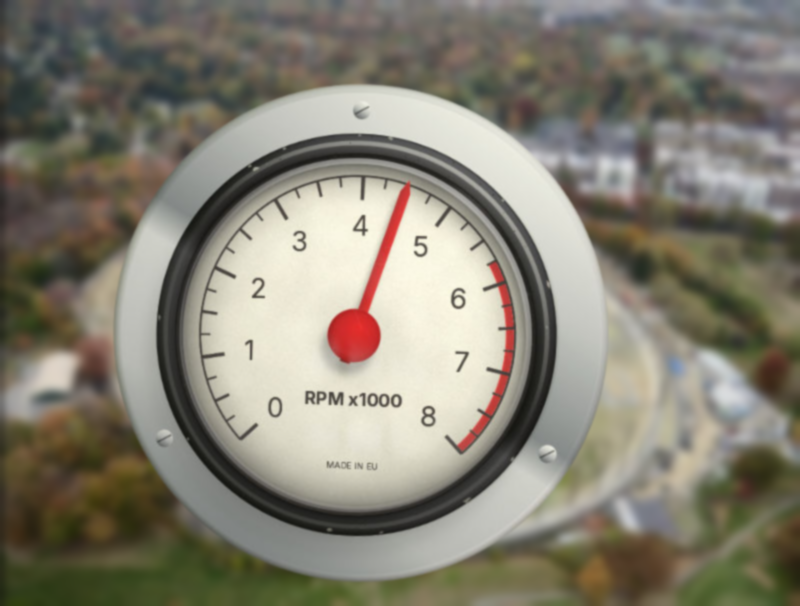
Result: 4500 rpm
